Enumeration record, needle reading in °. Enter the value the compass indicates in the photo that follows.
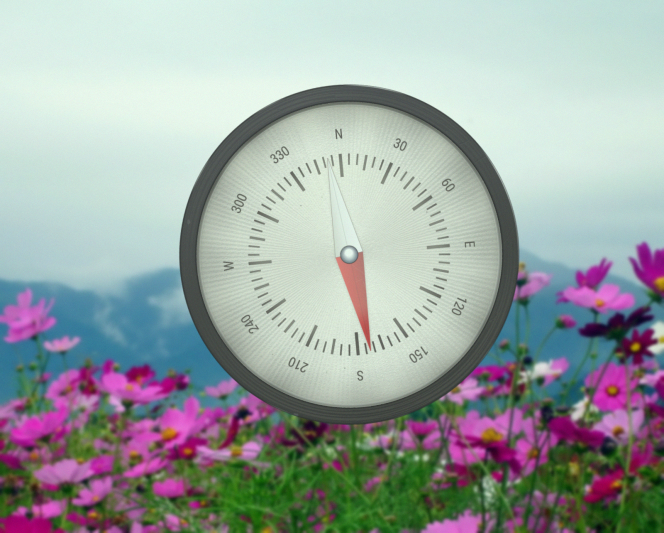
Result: 172.5 °
